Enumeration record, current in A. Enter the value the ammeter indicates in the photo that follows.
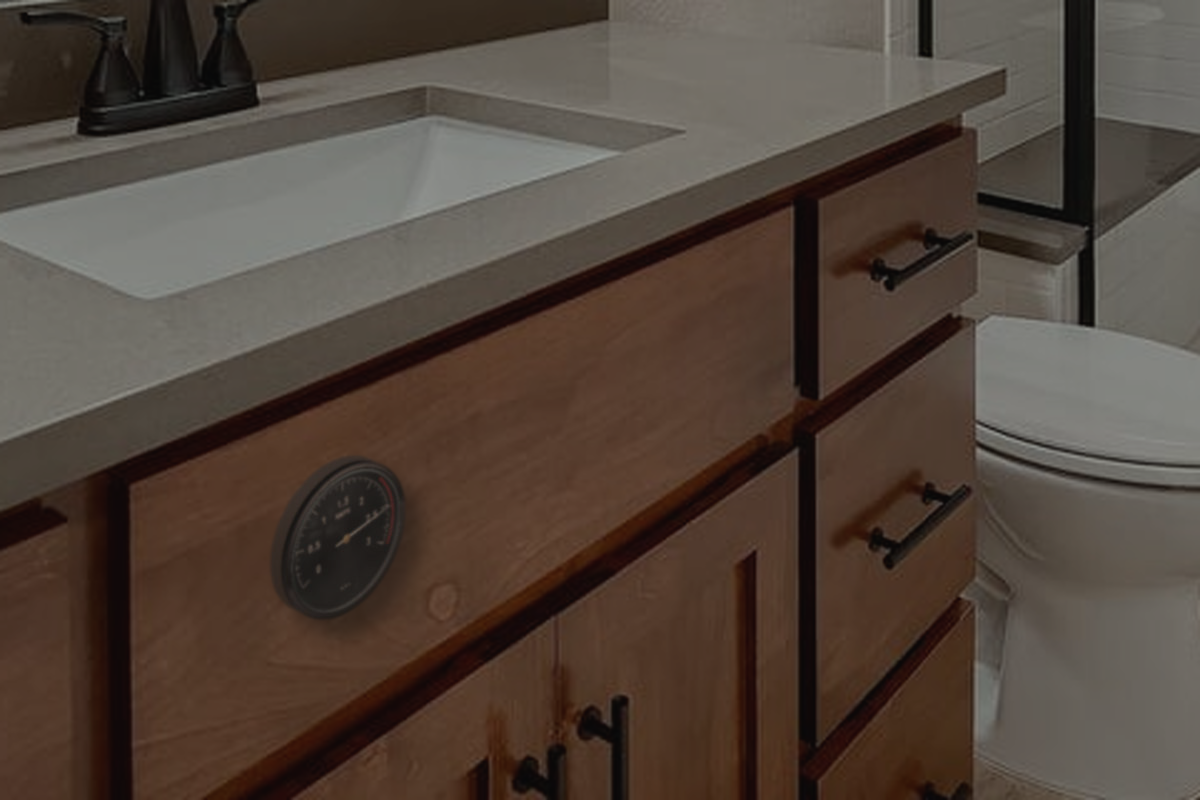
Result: 2.5 A
